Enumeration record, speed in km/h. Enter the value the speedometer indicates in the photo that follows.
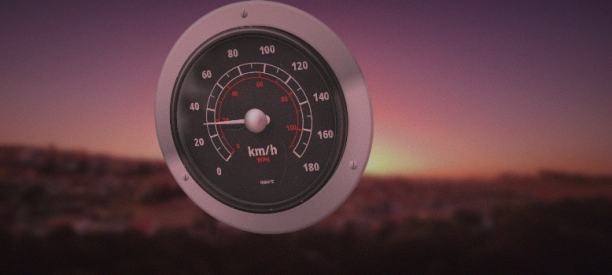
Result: 30 km/h
